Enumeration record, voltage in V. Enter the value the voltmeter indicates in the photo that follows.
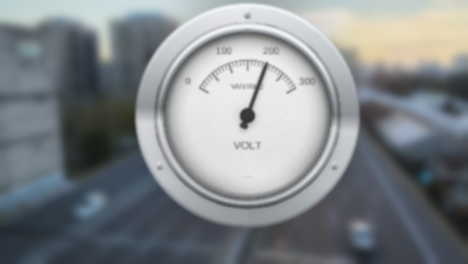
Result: 200 V
